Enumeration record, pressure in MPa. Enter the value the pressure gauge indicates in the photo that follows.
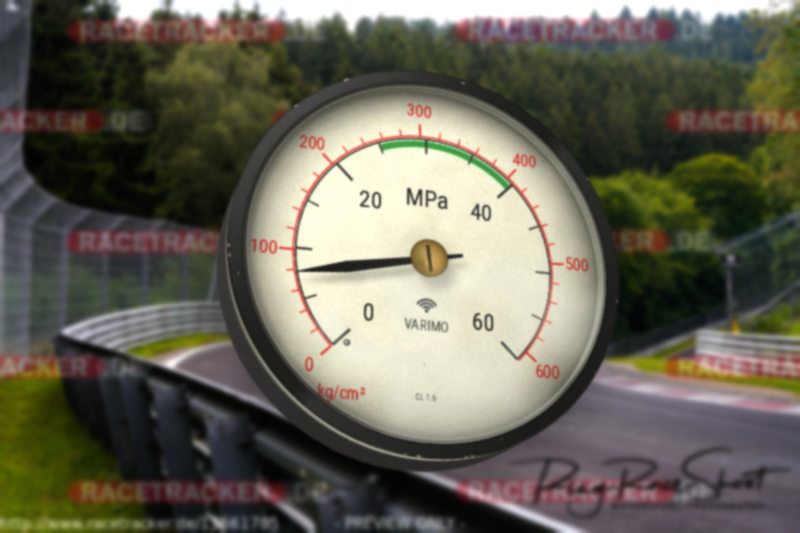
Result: 7.5 MPa
